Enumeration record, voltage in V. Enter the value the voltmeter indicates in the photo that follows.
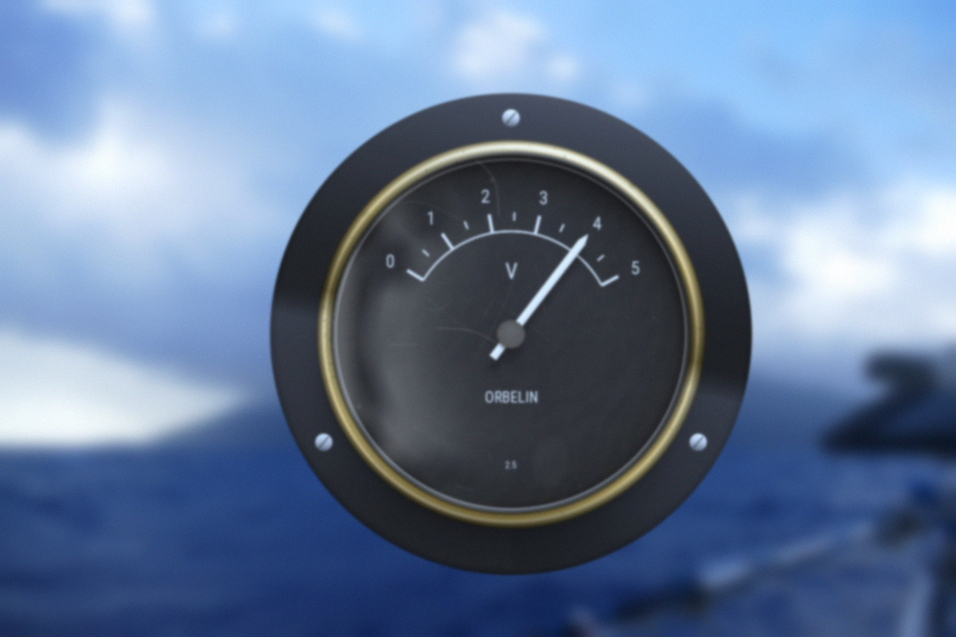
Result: 4 V
